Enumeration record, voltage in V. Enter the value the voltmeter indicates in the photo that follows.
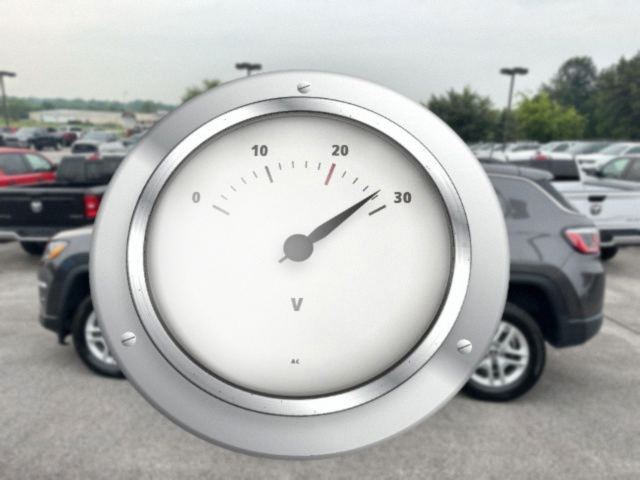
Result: 28 V
